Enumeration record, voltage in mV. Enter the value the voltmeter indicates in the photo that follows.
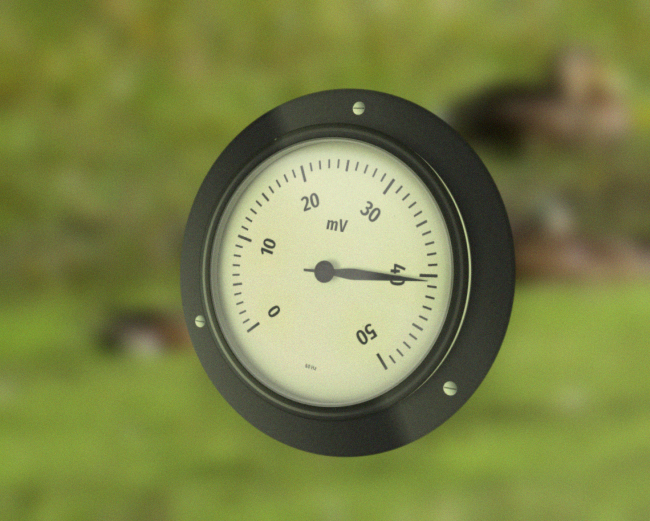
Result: 40.5 mV
